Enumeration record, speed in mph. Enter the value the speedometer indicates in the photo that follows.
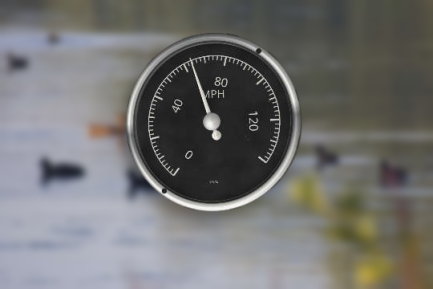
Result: 64 mph
